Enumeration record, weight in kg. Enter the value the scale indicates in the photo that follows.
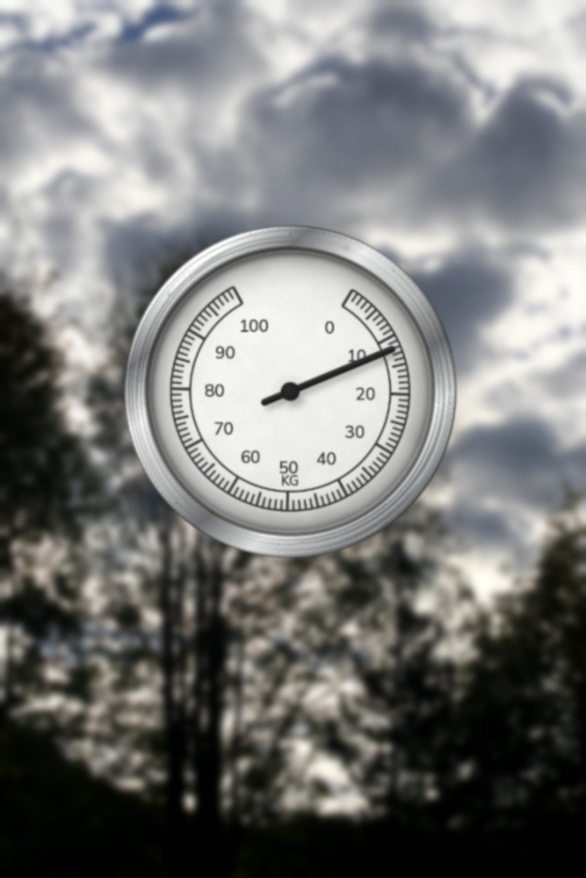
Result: 12 kg
